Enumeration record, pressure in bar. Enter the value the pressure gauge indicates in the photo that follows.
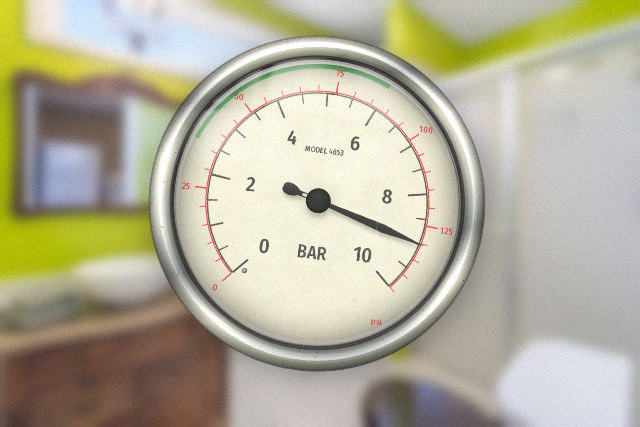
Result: 9 bar
